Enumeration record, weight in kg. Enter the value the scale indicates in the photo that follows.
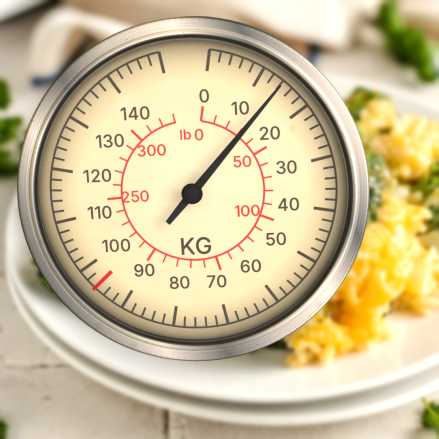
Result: 14 kg
